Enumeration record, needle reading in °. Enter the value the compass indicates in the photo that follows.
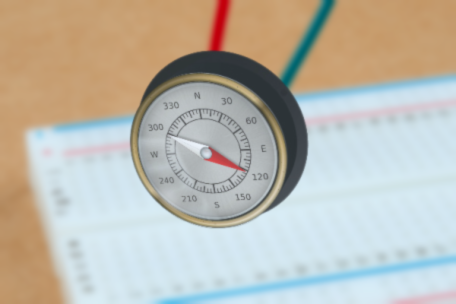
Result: 120 °
